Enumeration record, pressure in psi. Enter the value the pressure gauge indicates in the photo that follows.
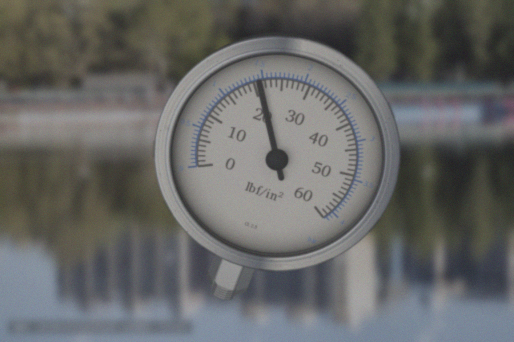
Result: 21 psi
